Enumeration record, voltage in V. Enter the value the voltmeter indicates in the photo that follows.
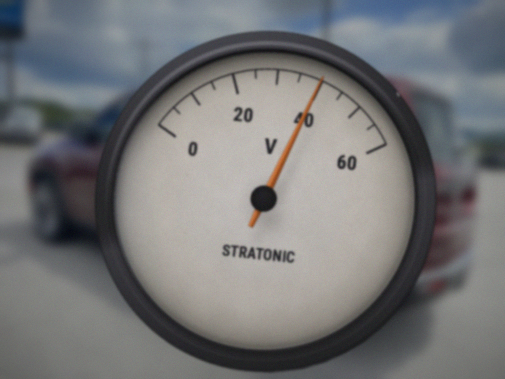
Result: 40 V
